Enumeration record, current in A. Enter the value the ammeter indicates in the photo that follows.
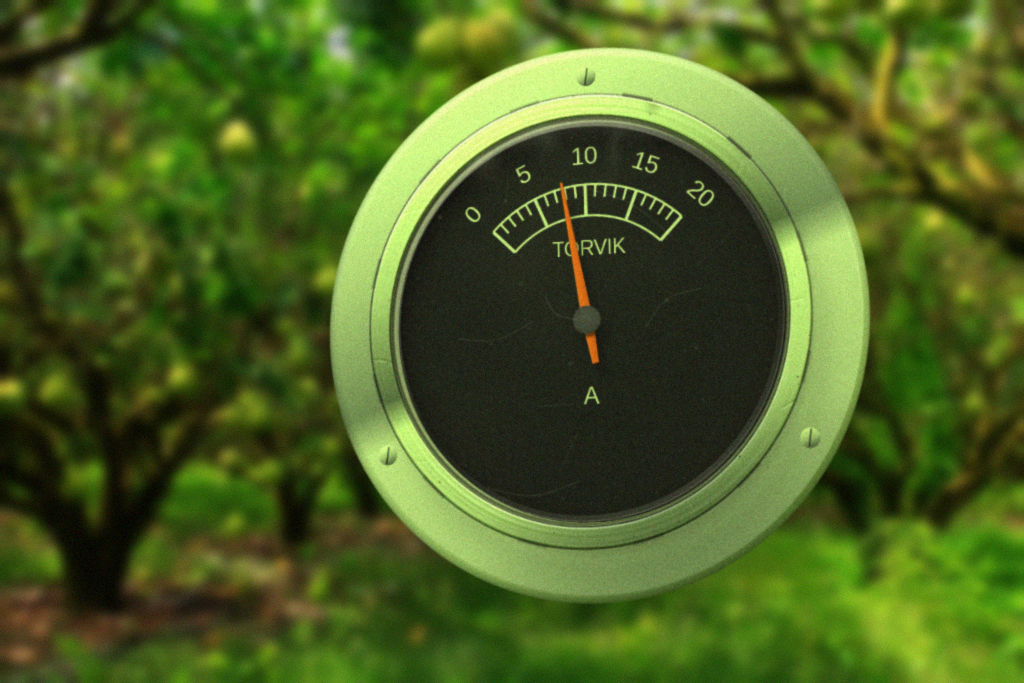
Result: 8 A
